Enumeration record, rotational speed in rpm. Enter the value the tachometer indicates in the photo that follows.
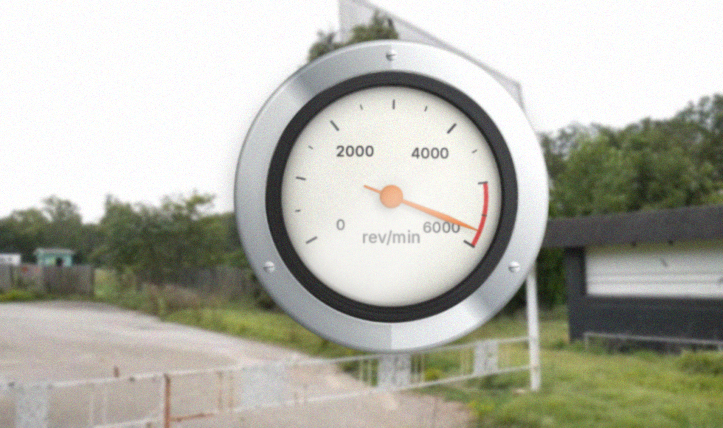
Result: 5750 rpm
